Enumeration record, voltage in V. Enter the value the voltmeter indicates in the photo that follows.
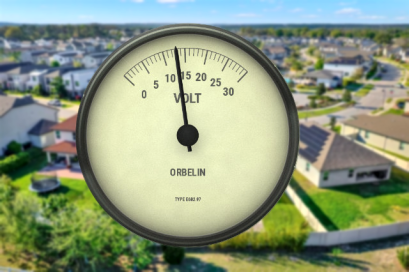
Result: 13 V
